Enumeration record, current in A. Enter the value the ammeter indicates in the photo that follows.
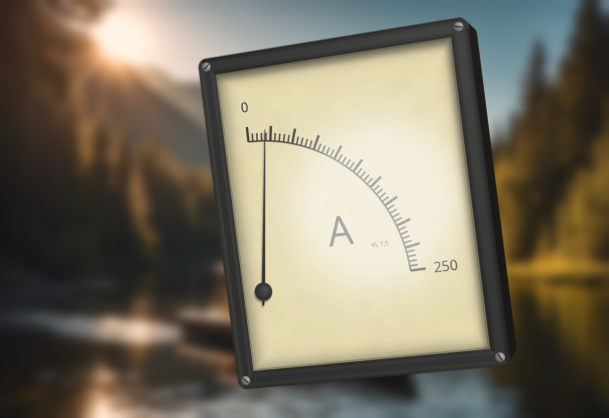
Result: 20 A
